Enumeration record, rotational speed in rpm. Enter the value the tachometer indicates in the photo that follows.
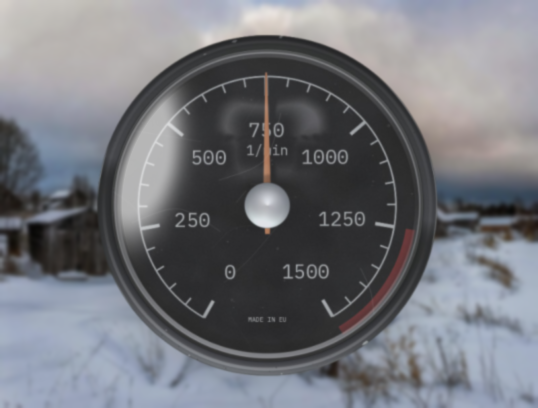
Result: 750 rpm
